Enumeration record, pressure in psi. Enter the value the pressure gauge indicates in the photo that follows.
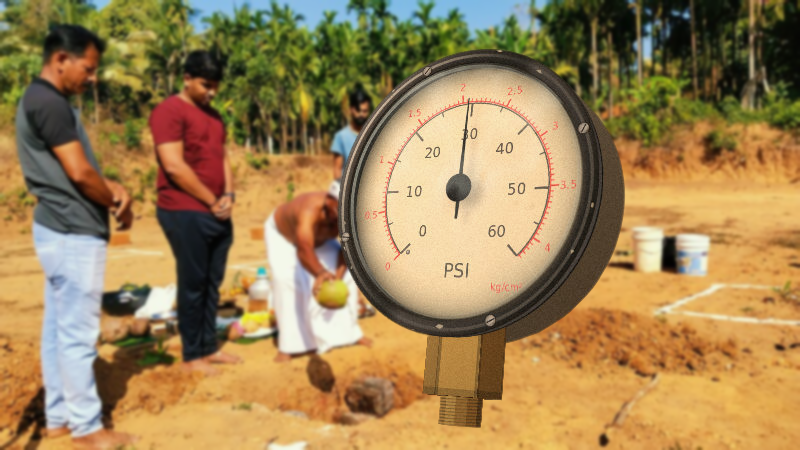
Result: 30 psi
